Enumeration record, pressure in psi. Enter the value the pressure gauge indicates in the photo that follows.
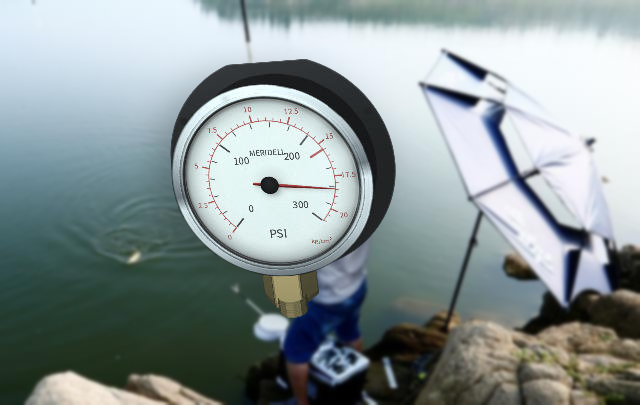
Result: 260 psi
